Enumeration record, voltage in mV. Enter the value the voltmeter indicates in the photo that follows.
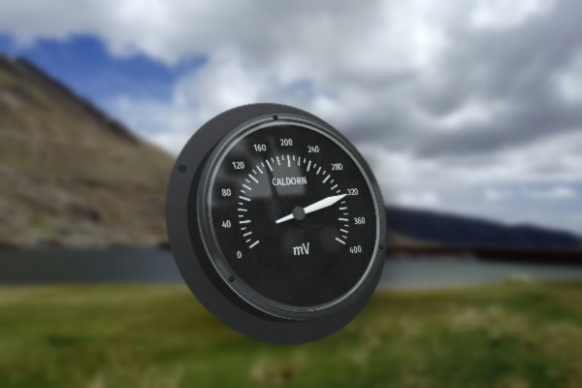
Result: 320 mV
